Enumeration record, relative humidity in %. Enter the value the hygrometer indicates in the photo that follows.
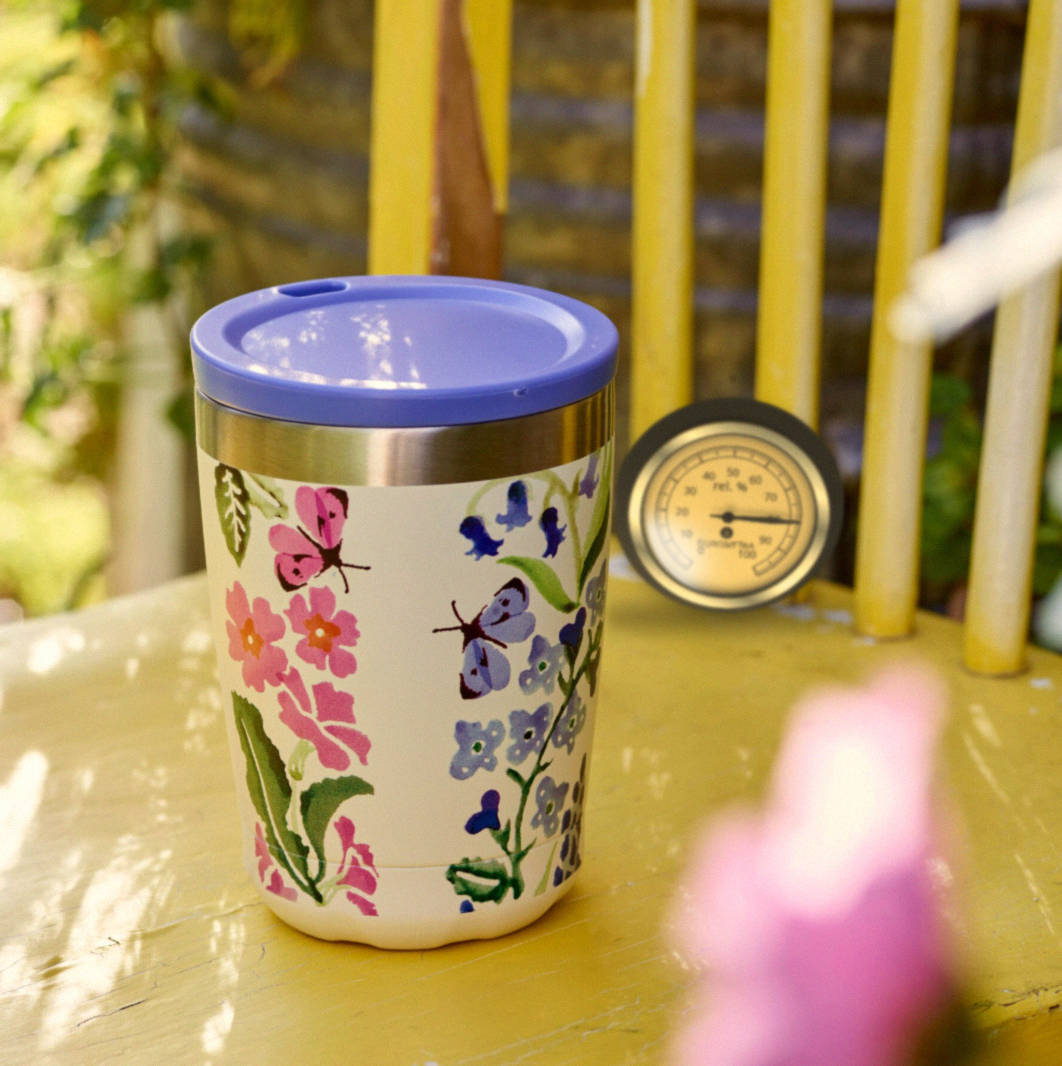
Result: 80 %
